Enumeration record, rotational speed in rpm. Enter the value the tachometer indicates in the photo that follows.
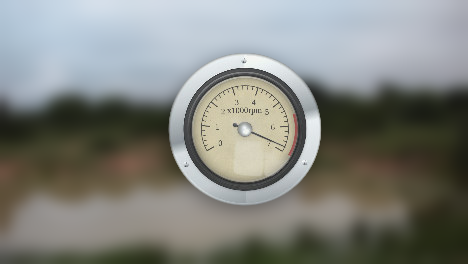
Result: 6800 rpm
